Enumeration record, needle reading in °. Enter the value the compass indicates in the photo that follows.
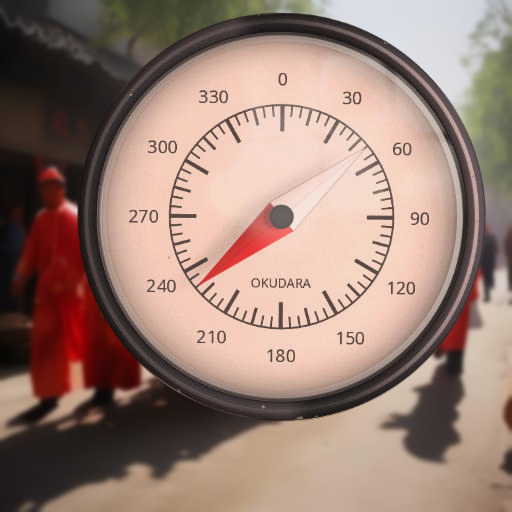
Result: 230 °
